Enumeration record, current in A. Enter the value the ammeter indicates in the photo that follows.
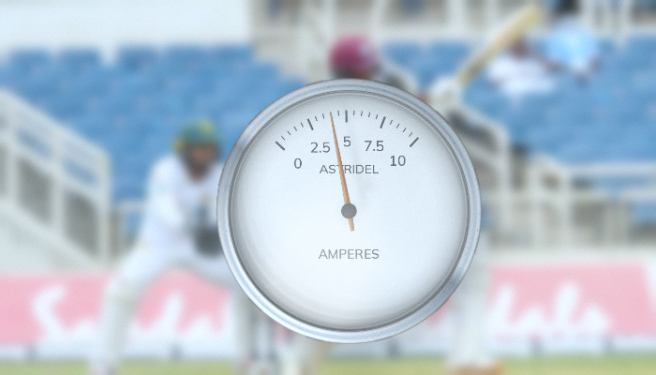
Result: 4 A
